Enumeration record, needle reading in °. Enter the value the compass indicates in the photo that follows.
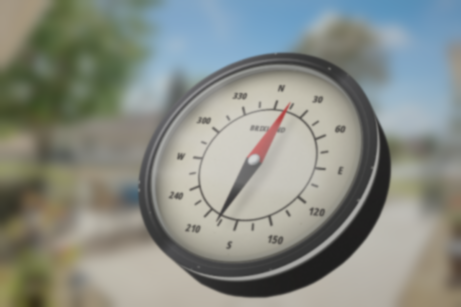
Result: 15 °
